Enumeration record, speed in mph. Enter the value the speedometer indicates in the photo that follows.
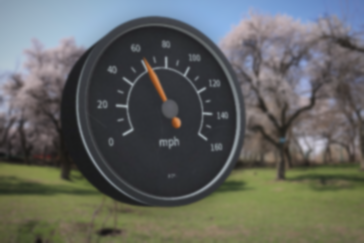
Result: 60 mph
